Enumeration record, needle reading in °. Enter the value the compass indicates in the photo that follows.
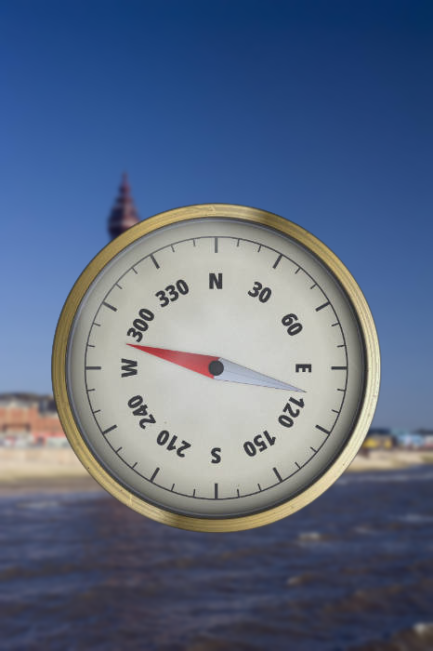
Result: 285 °
